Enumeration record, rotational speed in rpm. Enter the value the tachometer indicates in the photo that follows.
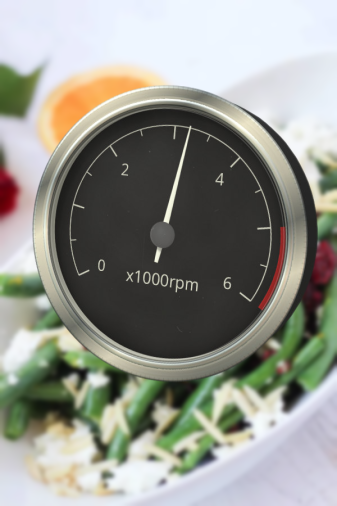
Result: 3250 rpm
